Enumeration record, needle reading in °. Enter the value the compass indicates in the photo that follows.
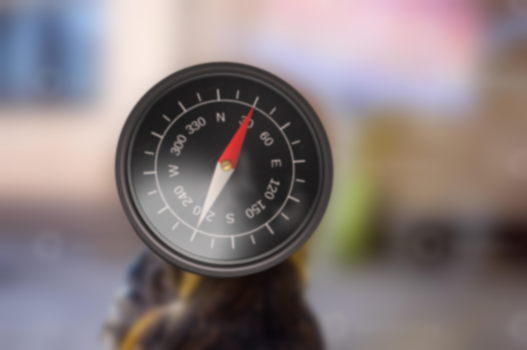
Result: 30 °
